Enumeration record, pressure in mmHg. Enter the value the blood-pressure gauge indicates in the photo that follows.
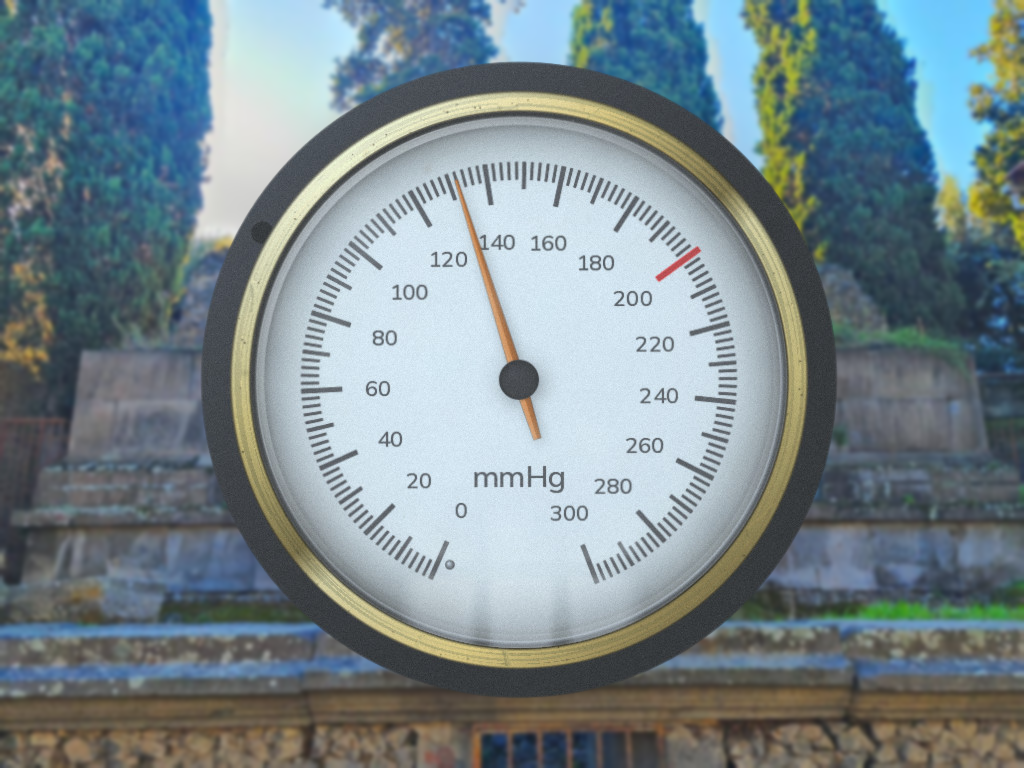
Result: 132 mmHg
